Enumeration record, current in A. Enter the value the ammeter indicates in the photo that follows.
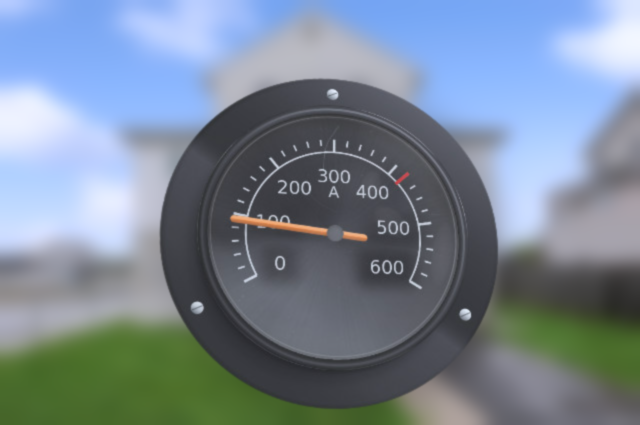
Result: 90 A
